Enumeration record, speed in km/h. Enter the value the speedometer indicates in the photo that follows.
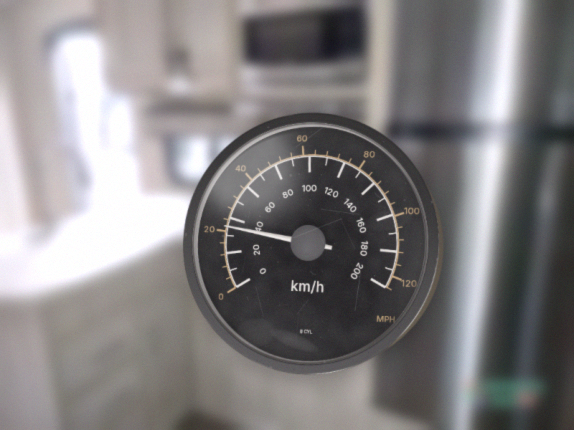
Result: 35 km/h
